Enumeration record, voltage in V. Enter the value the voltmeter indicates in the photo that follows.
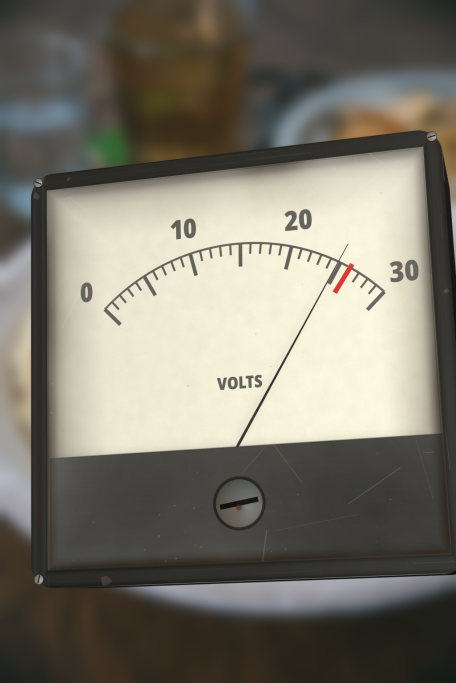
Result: 25 V
